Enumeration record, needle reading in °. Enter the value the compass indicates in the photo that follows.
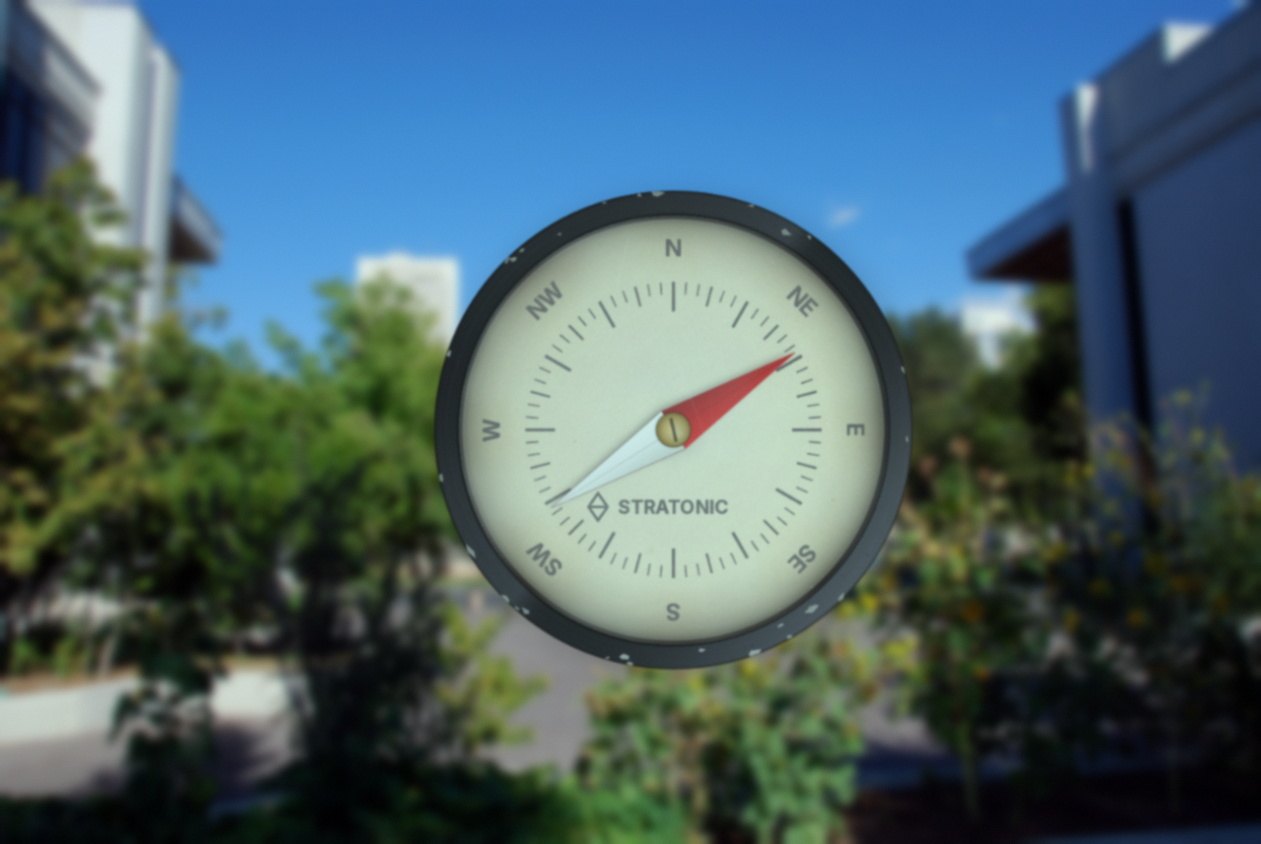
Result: 57.5 °
